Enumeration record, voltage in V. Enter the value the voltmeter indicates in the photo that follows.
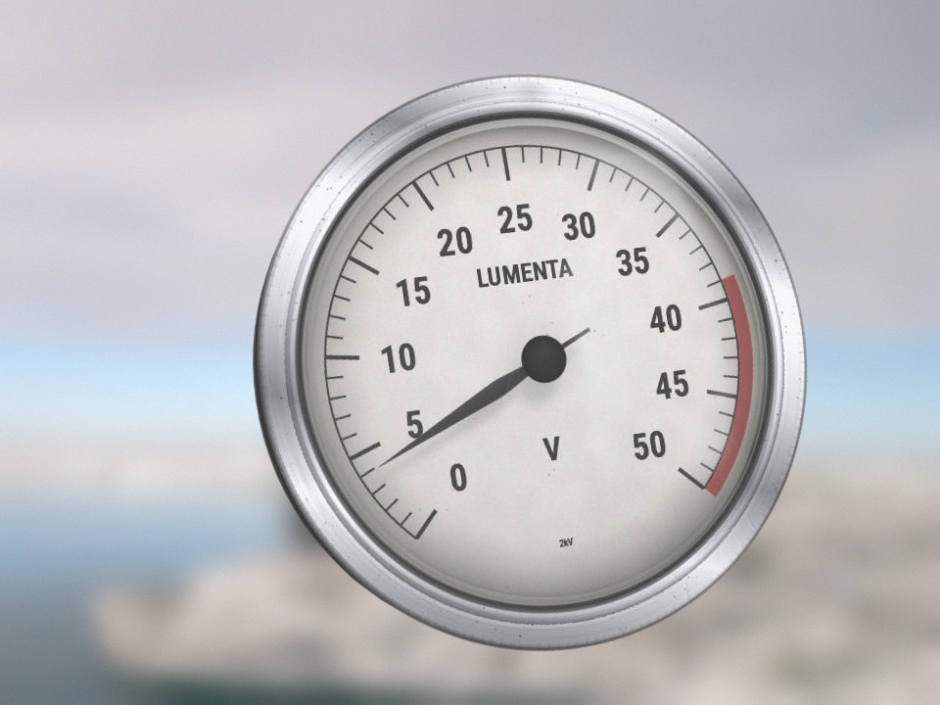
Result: 4 V
